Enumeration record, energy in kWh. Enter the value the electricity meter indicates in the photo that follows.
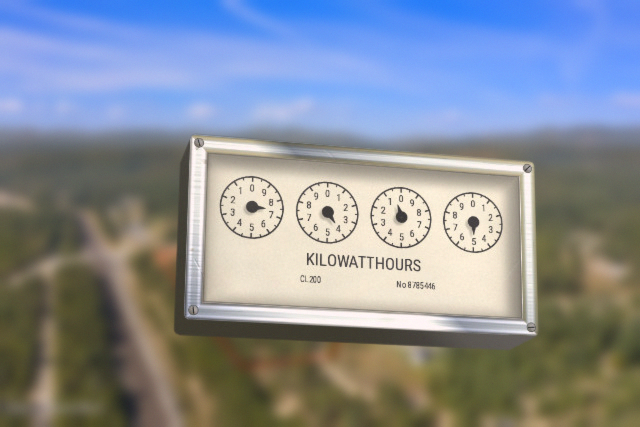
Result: 7405 kWh
